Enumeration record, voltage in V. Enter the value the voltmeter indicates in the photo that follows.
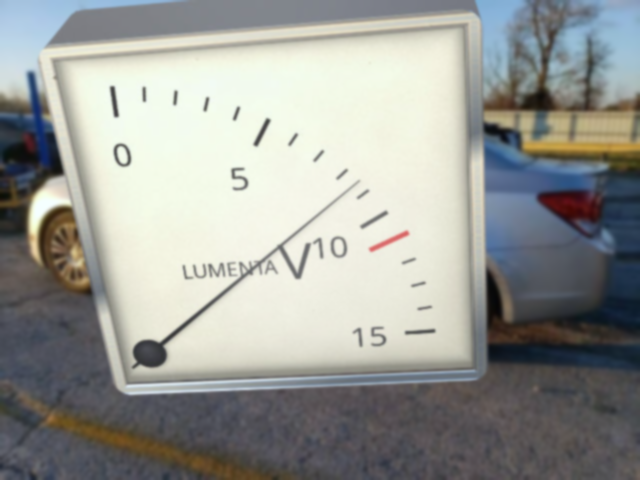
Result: 8.5 V
